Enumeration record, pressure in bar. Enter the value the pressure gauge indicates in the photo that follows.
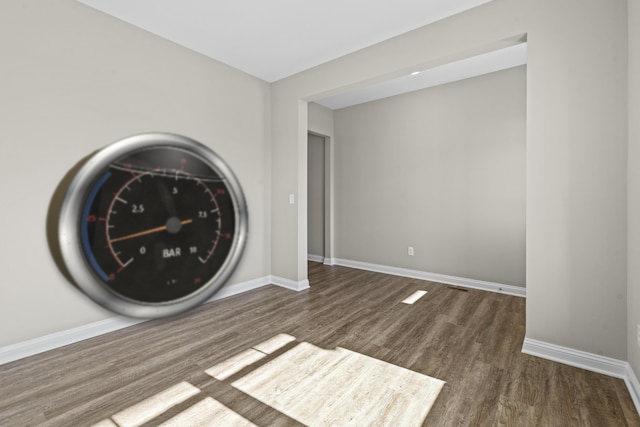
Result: 1 bar
